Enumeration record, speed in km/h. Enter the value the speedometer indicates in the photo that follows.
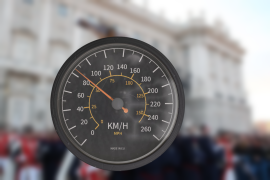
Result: 85 km/h
